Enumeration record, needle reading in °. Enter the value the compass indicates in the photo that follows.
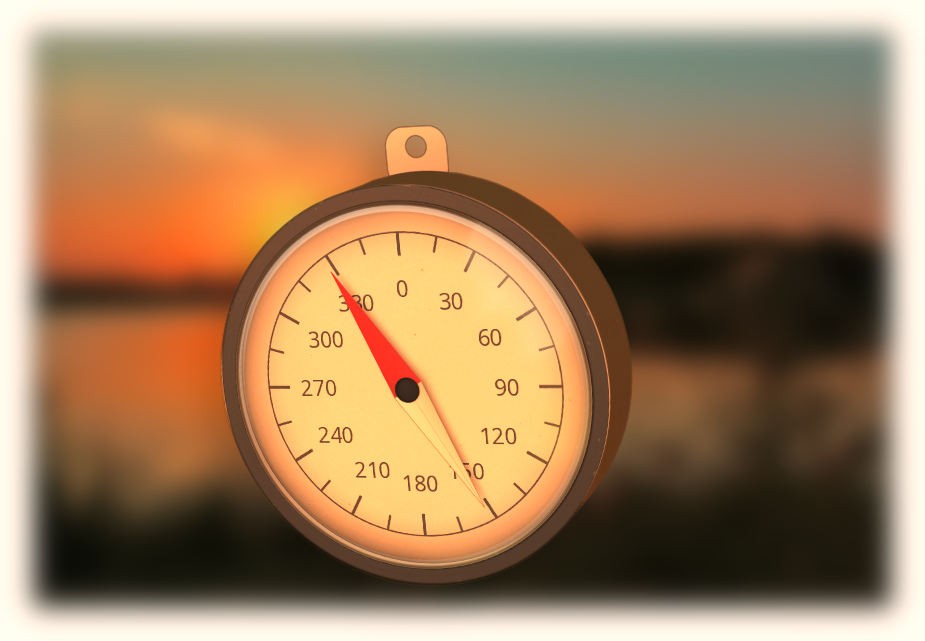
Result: 330 °
